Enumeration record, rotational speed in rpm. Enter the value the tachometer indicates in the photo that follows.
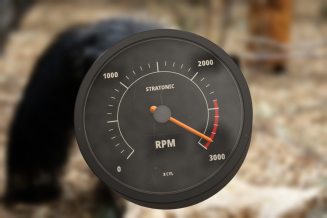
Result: 2900 rpm
